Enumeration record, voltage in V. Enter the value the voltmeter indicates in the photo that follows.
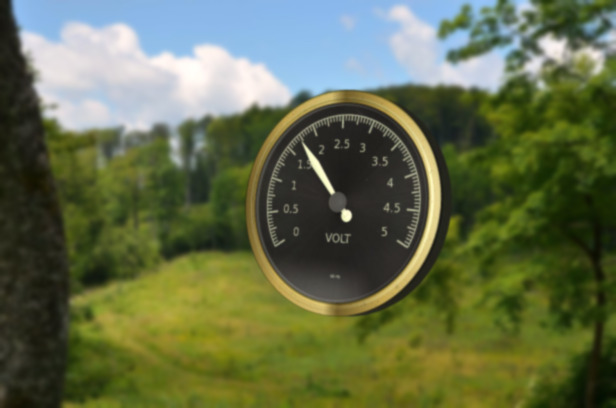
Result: 1.75 V
